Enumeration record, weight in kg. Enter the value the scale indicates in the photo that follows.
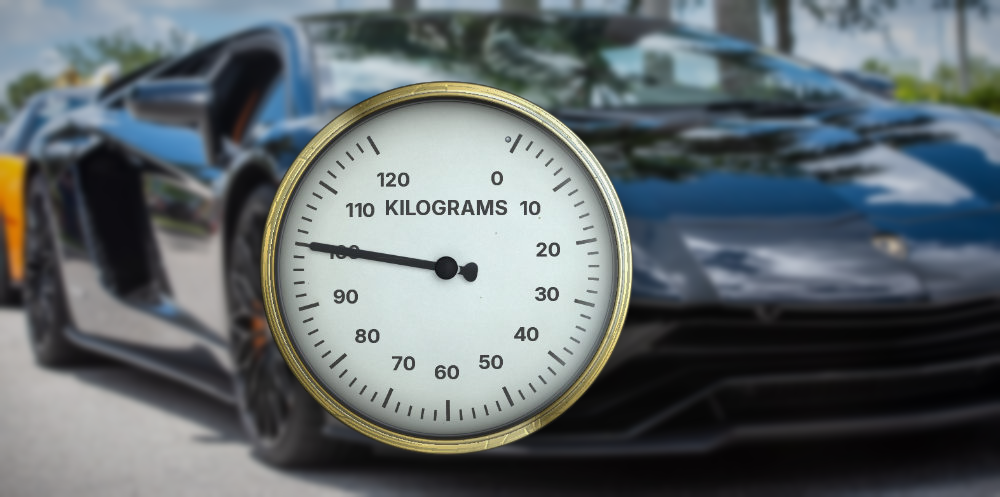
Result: 100 kg
